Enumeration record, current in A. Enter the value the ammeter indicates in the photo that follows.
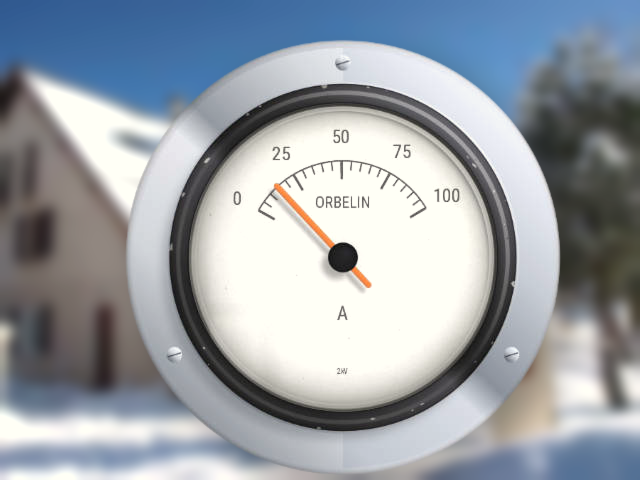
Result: 15 A
